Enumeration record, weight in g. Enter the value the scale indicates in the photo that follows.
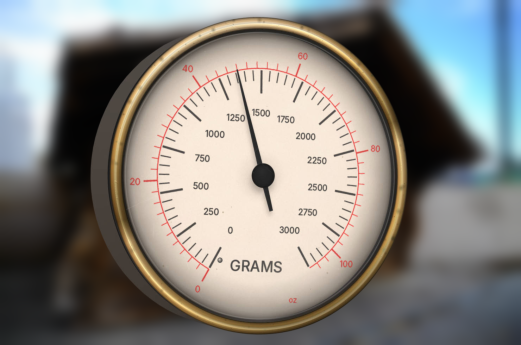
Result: 1350 g
